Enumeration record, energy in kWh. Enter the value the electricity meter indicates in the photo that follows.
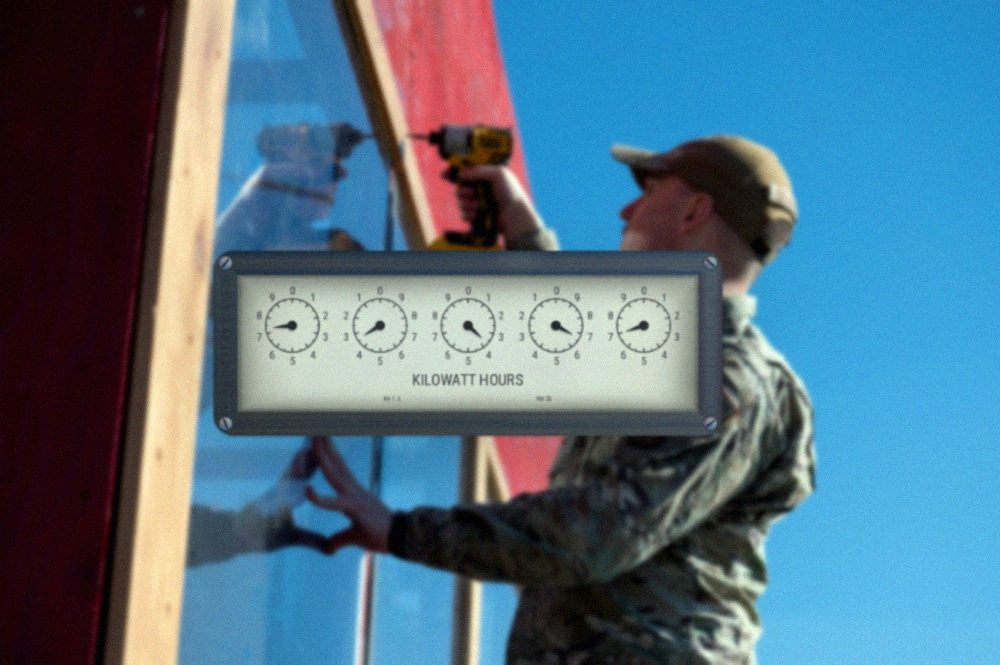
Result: 73367 kWh
